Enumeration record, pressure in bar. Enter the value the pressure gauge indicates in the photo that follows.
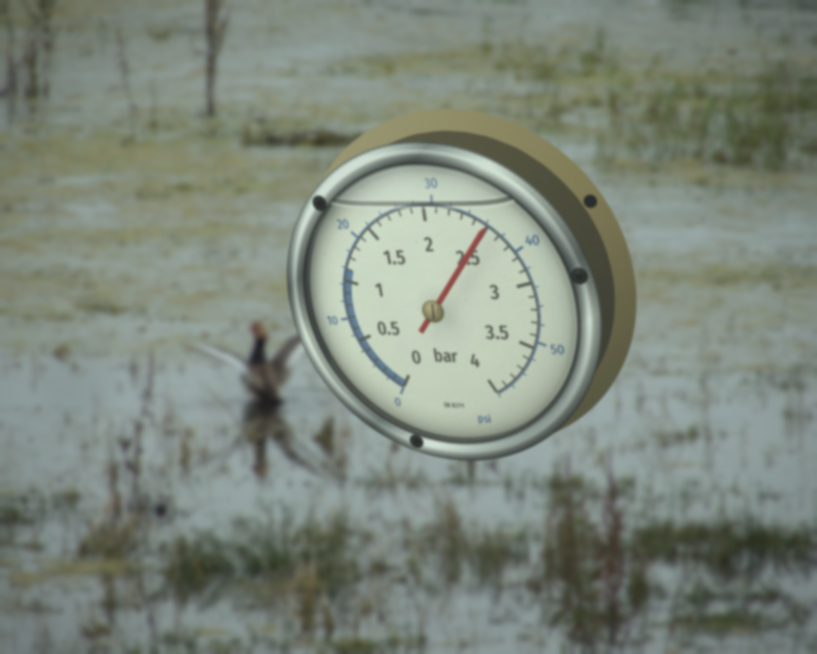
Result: 2.5 bar
